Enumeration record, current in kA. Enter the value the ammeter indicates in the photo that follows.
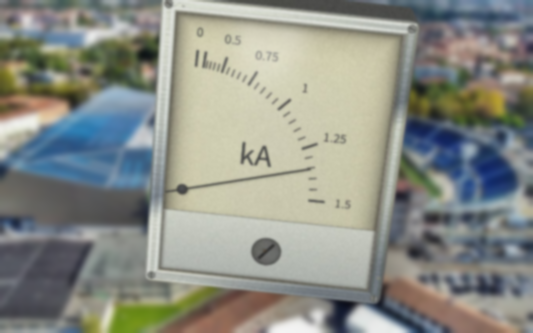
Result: 1.35 kA
